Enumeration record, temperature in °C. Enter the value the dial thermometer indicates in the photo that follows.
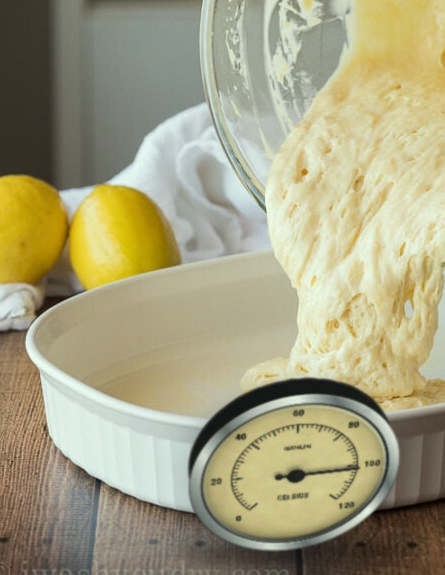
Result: 100 °C
